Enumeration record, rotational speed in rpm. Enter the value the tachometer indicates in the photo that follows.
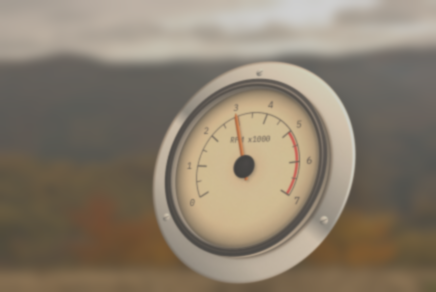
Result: 3000 rpm
